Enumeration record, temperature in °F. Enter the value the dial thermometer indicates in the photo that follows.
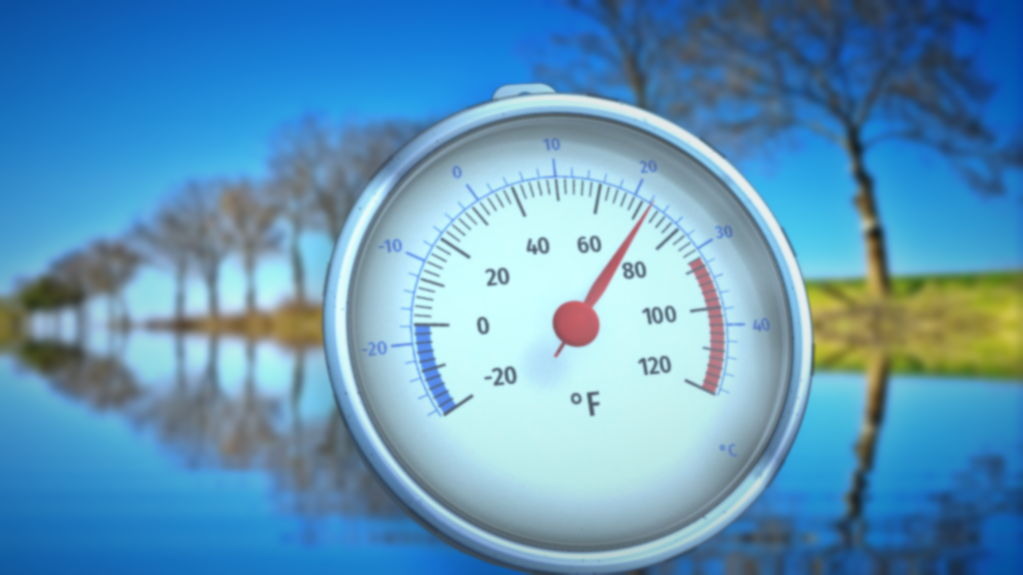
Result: 72 °F
